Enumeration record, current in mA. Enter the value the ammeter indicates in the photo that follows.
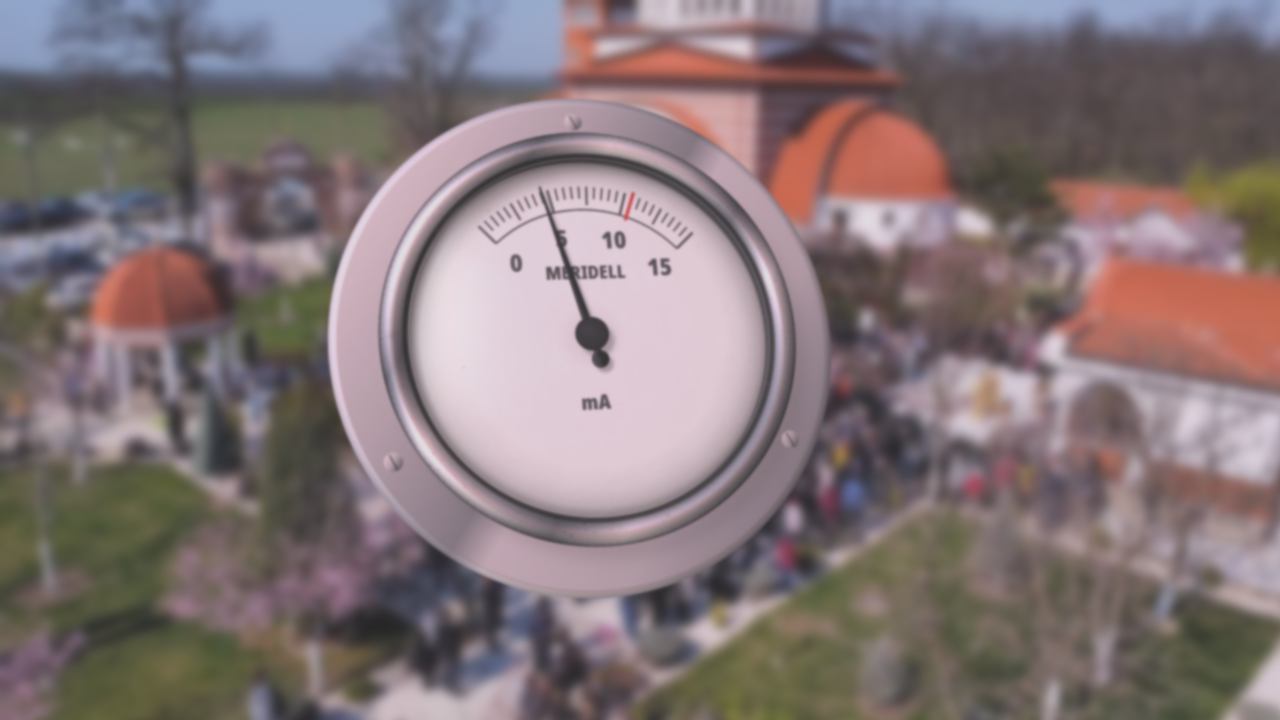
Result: 4.5 mA
